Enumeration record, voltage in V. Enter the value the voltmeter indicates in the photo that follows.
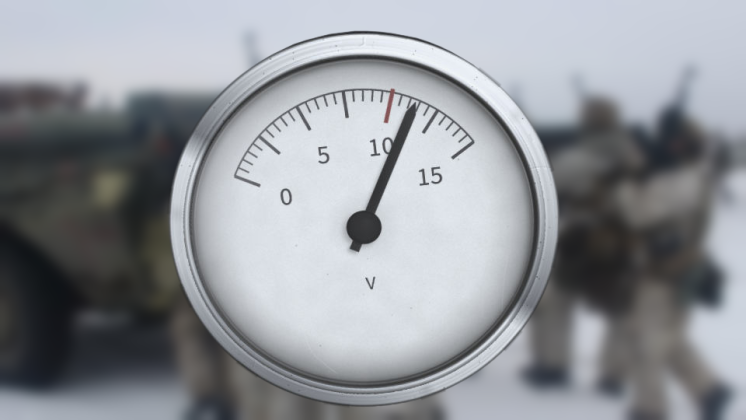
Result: 11.25 V
